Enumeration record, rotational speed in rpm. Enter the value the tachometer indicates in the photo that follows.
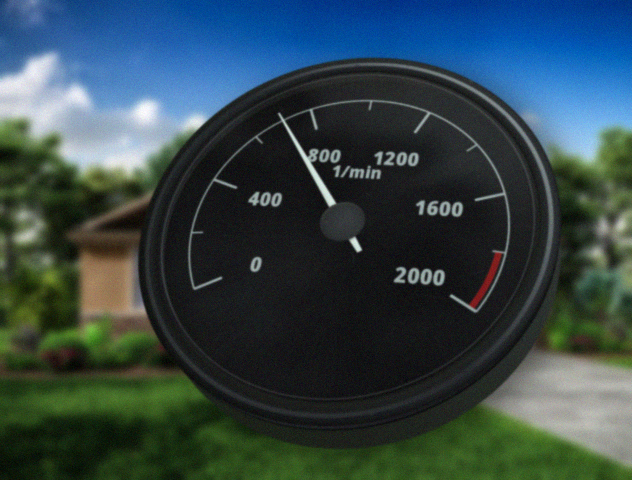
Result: 700 rpm
